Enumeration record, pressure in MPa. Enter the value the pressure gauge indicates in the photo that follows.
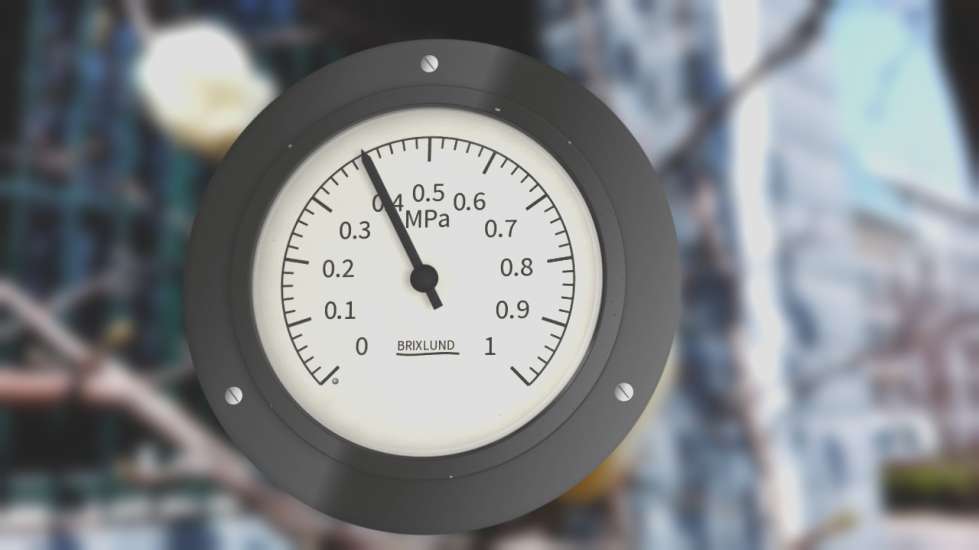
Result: 0.4 MPa
